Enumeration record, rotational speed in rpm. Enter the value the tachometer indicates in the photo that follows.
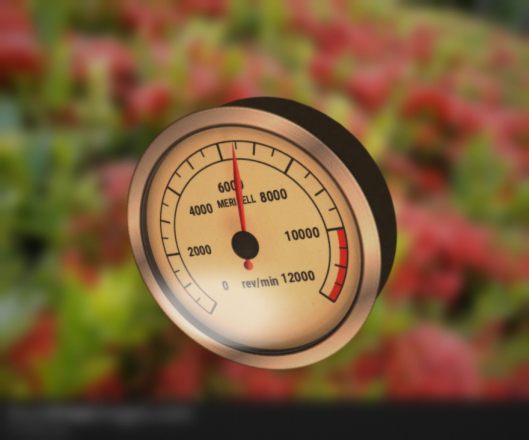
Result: 6500 rpm
